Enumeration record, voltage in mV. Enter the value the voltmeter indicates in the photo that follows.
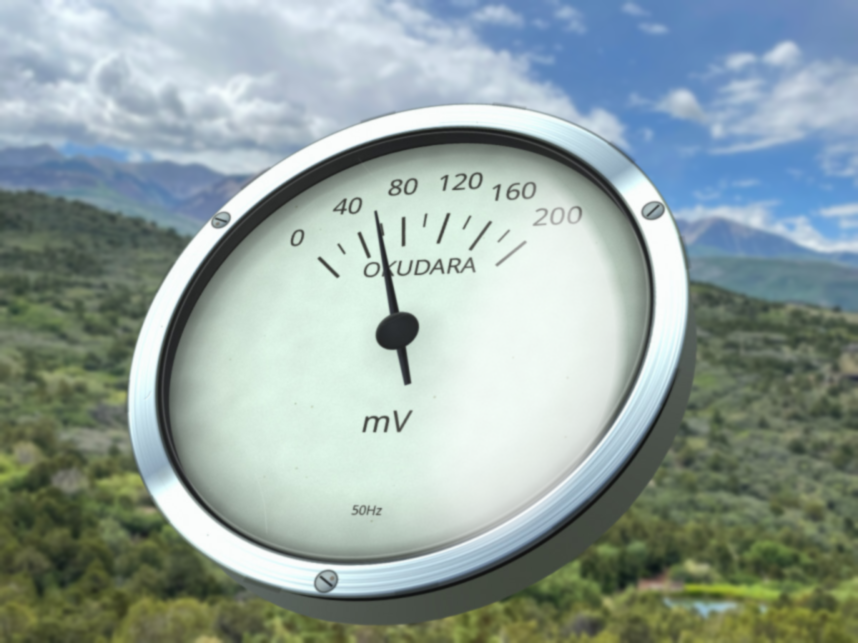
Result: 60 mV
